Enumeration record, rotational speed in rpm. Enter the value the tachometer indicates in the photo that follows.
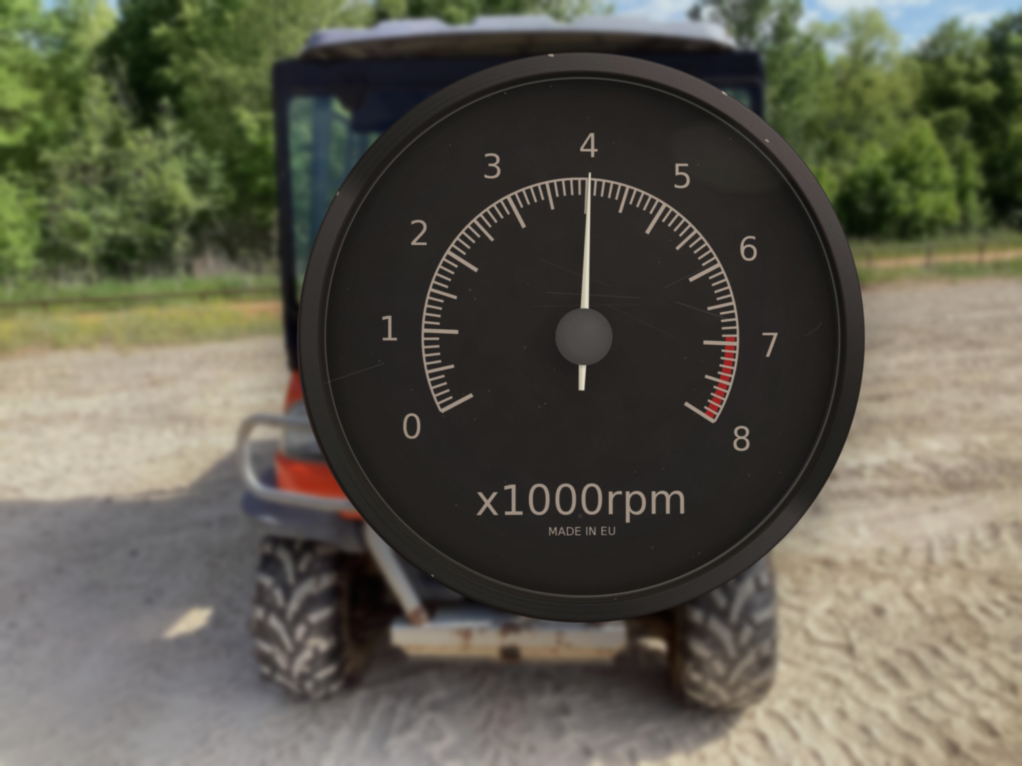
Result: 4000 rpm
